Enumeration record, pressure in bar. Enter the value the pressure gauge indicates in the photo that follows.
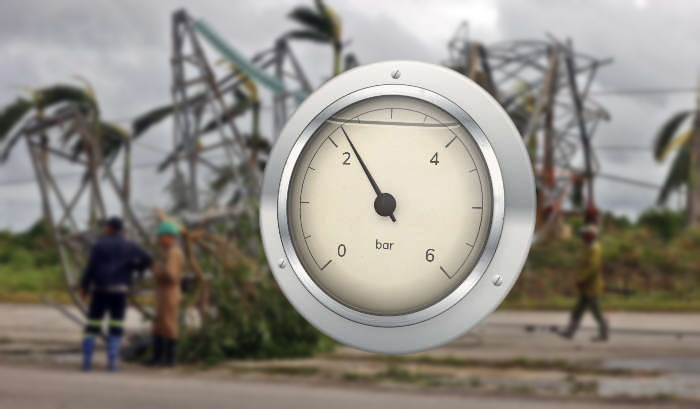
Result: 2.25 bar
